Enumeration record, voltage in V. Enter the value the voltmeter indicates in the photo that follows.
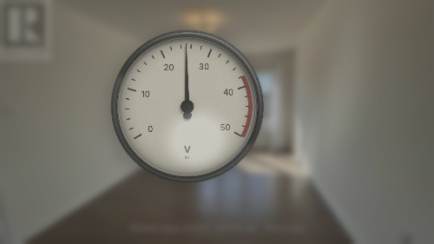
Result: 25 V
